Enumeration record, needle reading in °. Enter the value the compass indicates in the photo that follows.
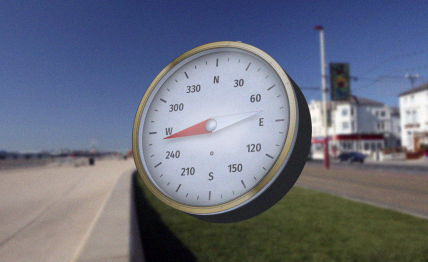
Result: 260 °
